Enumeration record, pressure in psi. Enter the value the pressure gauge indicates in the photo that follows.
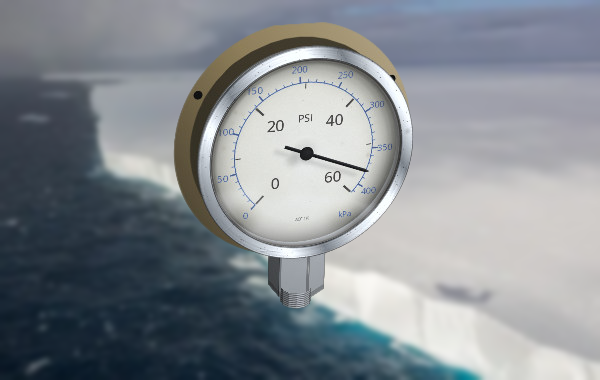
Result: 55 psi
